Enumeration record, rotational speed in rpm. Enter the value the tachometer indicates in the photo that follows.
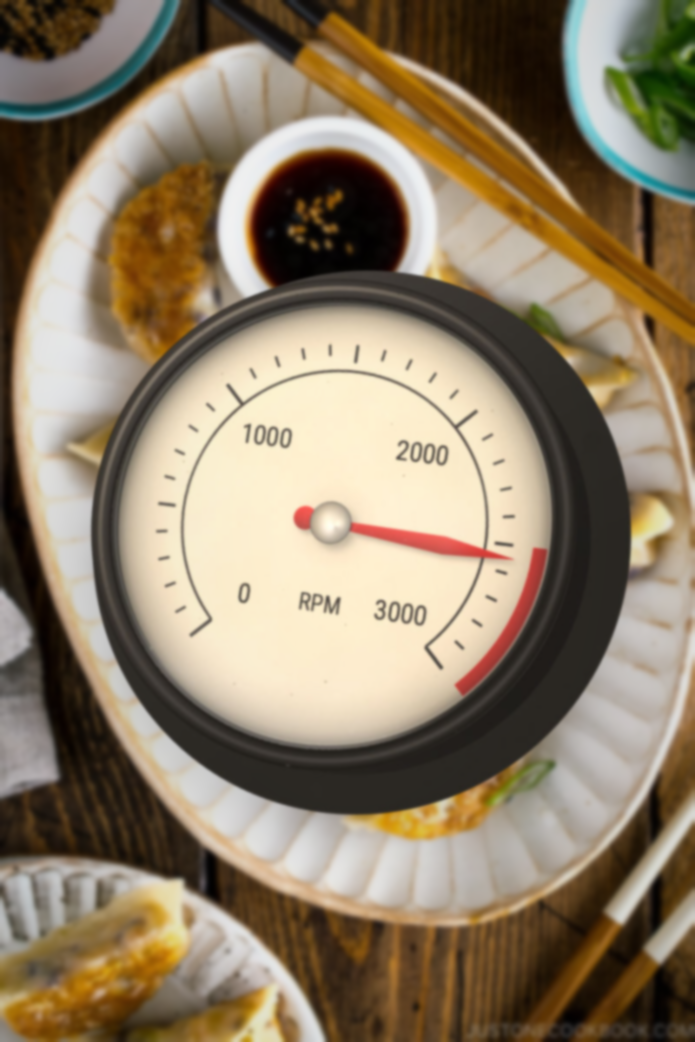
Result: 2550 rpm
